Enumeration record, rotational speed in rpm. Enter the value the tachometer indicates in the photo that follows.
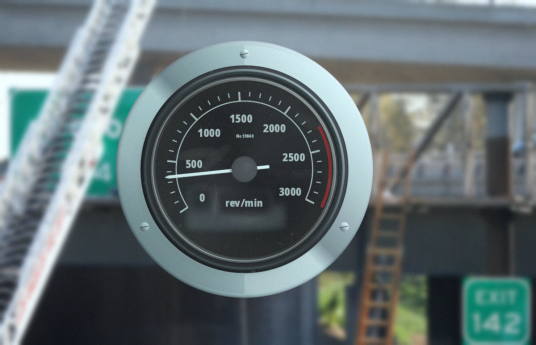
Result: 350 rpm
